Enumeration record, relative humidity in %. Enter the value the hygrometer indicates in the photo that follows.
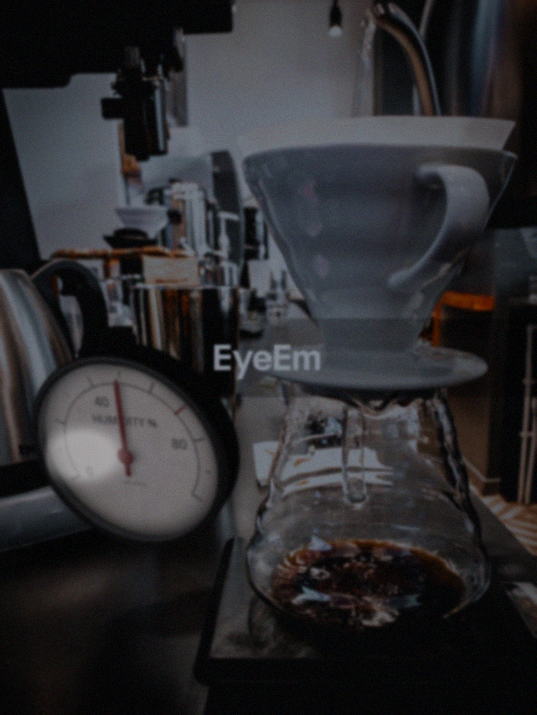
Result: 50 %
